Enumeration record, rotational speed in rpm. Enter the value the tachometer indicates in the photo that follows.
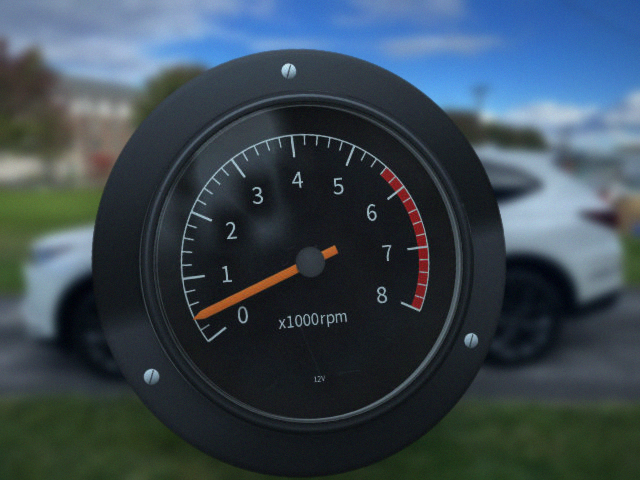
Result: 400 rpm
